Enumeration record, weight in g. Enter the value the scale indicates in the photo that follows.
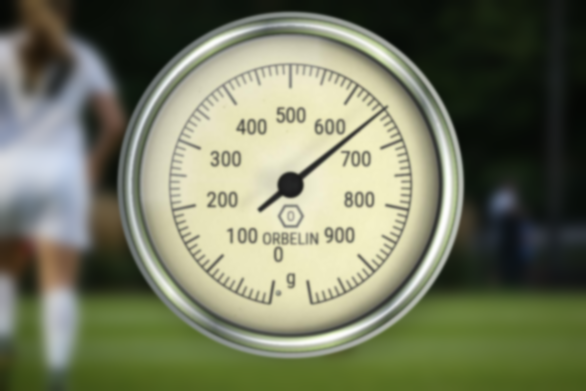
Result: 650 g
